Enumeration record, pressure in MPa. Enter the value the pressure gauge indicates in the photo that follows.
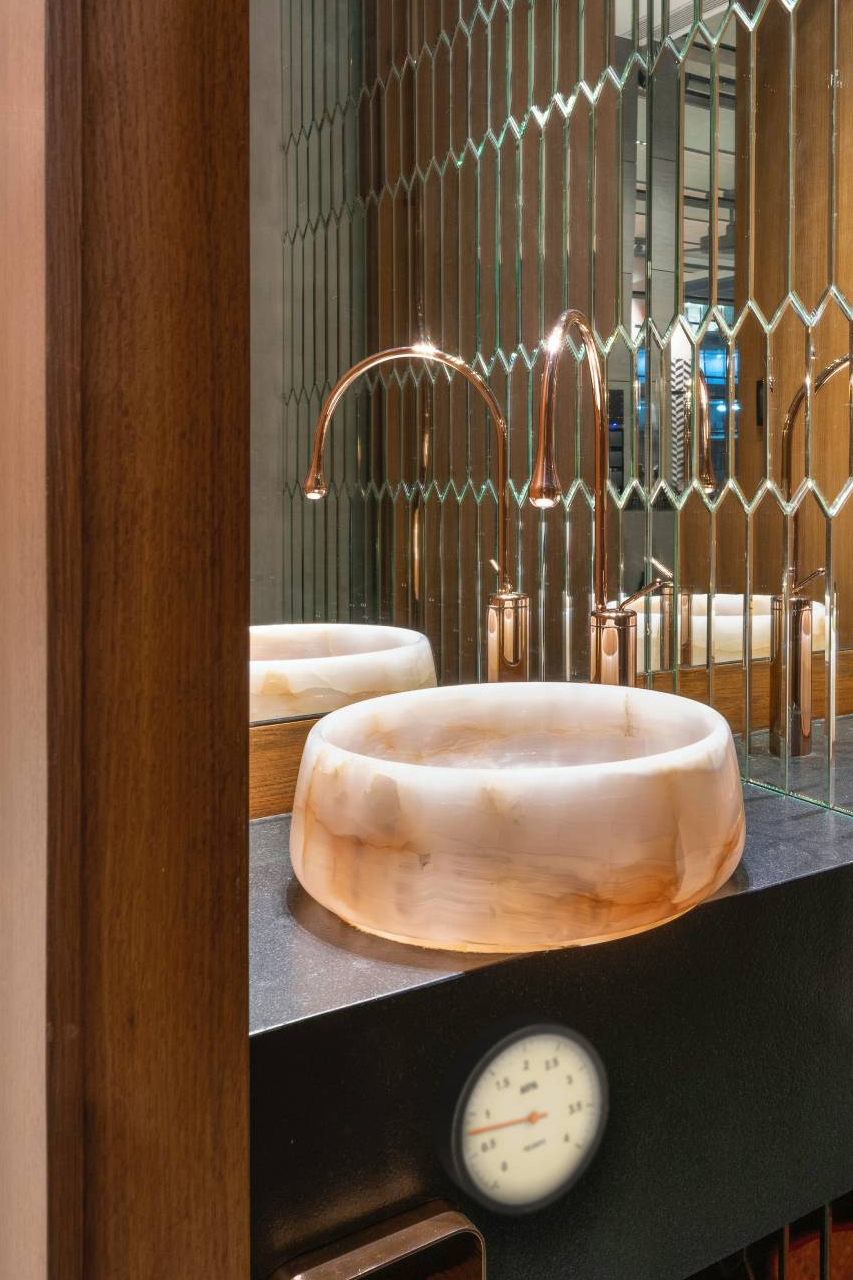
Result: 0.8 MPa
